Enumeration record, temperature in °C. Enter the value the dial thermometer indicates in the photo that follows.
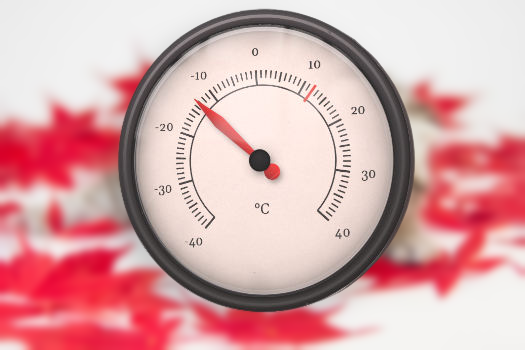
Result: -13 °C
